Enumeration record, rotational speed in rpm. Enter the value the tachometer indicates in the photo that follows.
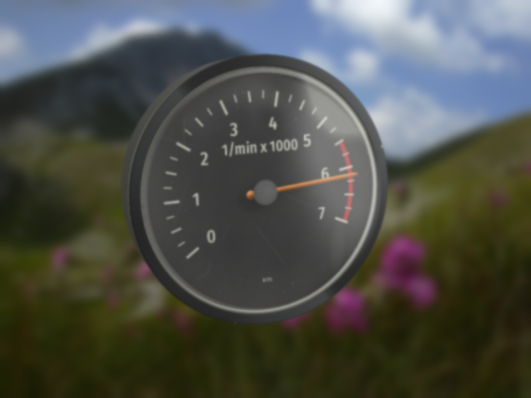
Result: 6125 rpm
